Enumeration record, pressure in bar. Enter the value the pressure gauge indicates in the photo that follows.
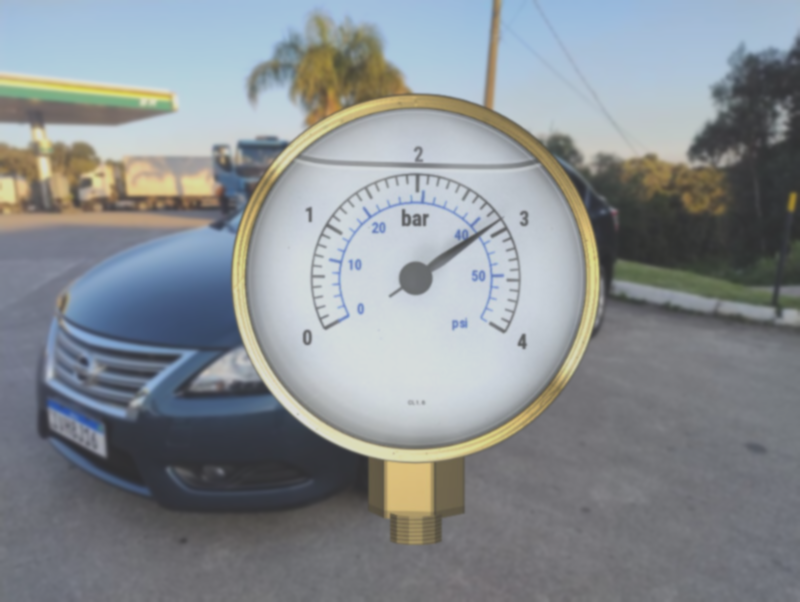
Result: 2.9 bar
